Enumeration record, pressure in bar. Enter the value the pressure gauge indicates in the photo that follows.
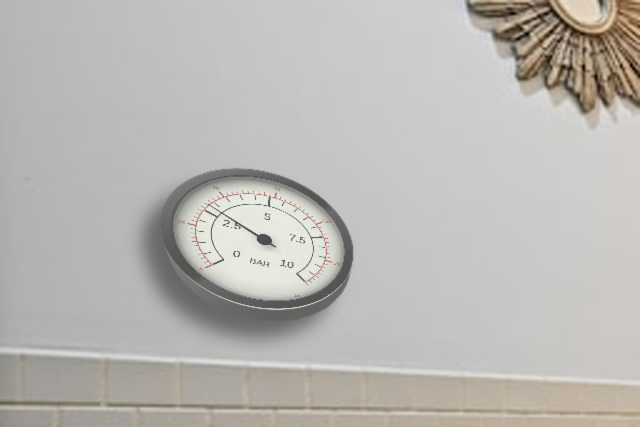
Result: 2.75 bar
